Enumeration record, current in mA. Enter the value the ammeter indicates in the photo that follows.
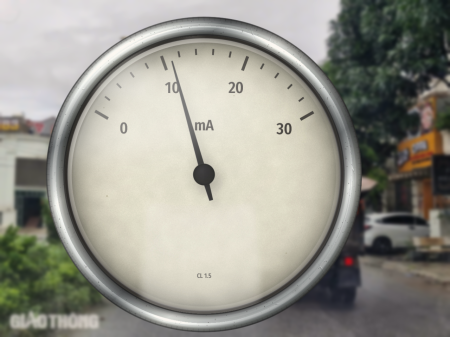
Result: 11 mA
